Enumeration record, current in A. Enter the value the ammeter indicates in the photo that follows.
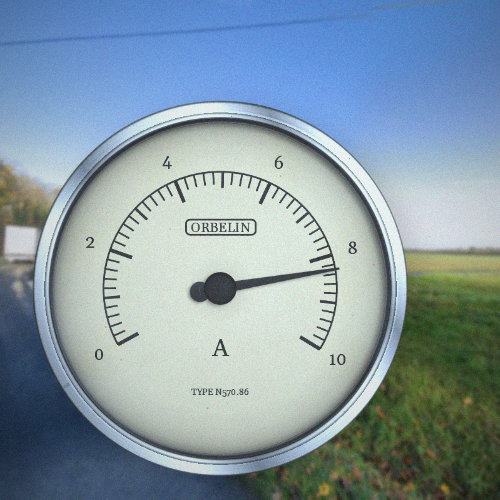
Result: 8.3 A
